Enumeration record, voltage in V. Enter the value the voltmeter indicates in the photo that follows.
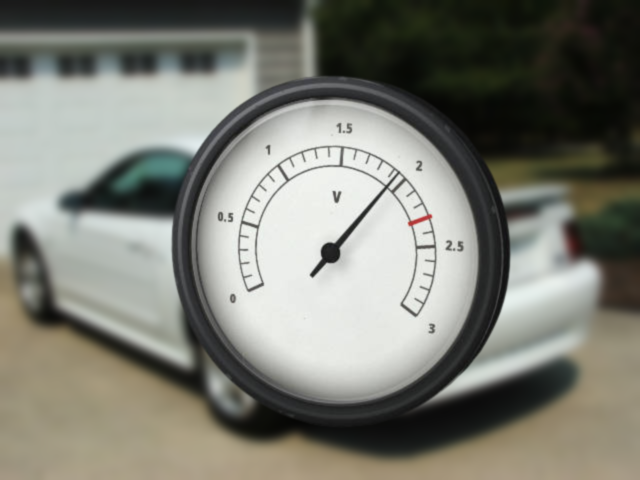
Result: 1.95 V
